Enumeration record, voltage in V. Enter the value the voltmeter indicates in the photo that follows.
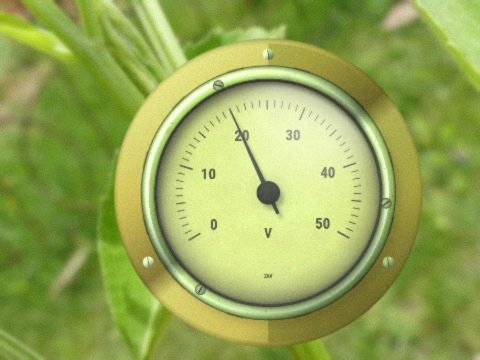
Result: 20 V
